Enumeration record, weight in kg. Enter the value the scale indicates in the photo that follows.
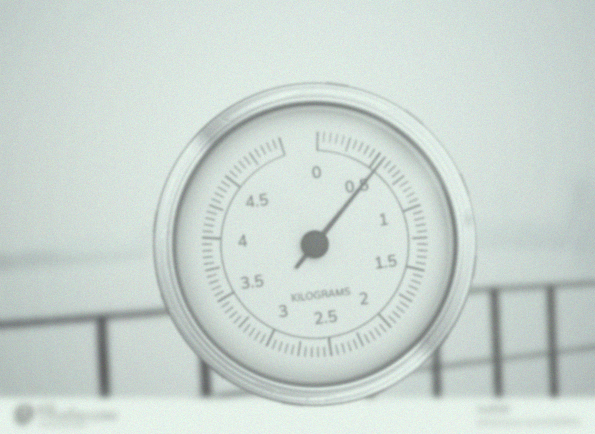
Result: 0.55 kg
